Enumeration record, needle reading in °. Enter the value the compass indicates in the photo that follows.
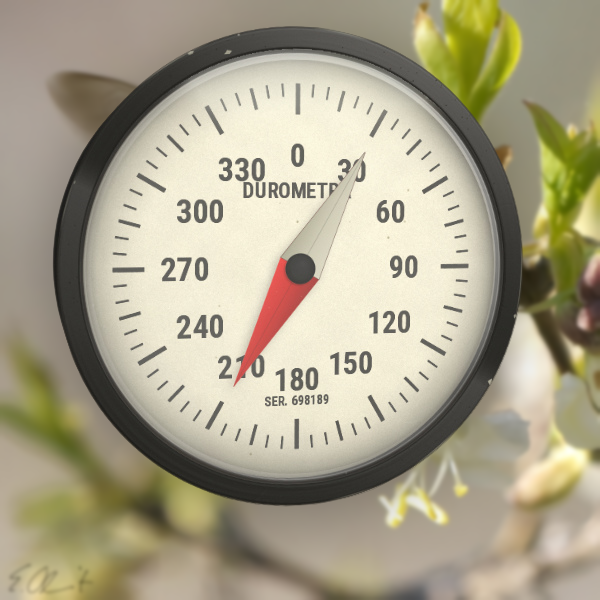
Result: 210 °
